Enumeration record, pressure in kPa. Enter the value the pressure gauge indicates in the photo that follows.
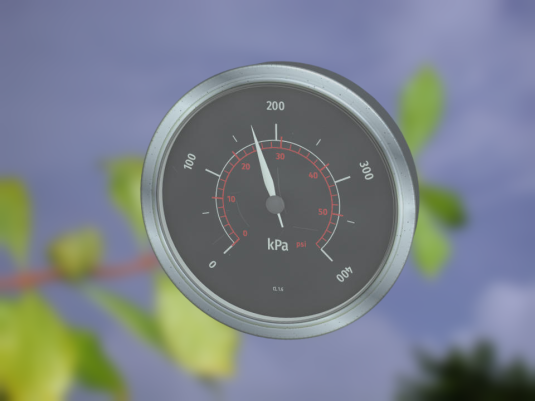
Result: 175 kPa
